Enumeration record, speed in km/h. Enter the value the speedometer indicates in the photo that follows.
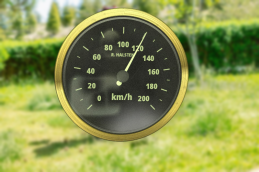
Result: 120 km/h
